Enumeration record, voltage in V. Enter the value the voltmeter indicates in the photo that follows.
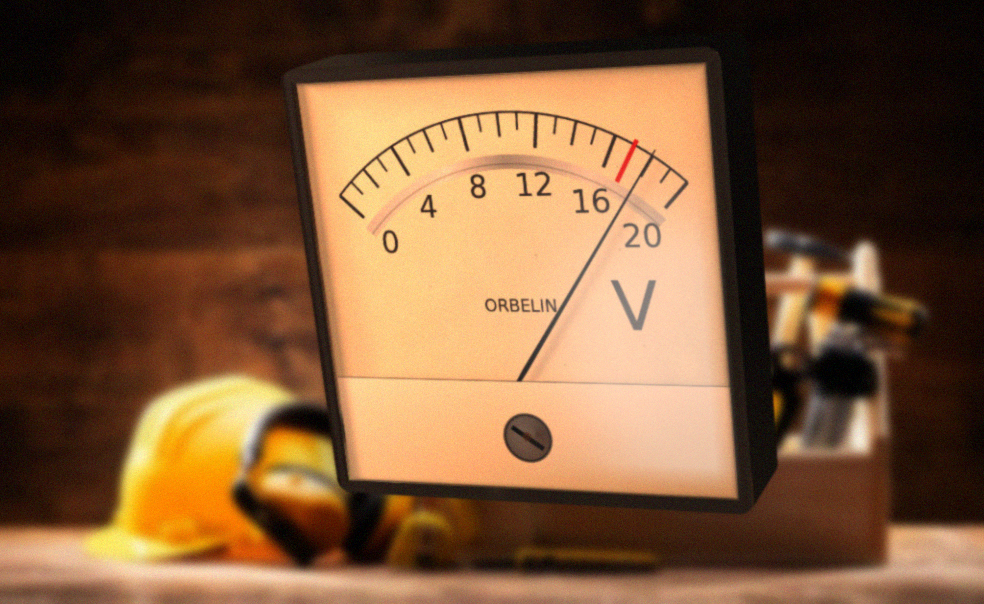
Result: 18 V
